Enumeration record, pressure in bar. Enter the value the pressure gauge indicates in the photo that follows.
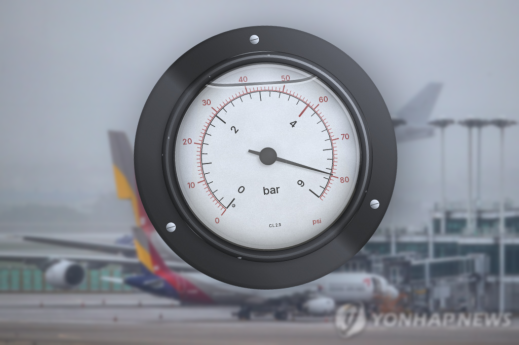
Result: 5.5 bar
